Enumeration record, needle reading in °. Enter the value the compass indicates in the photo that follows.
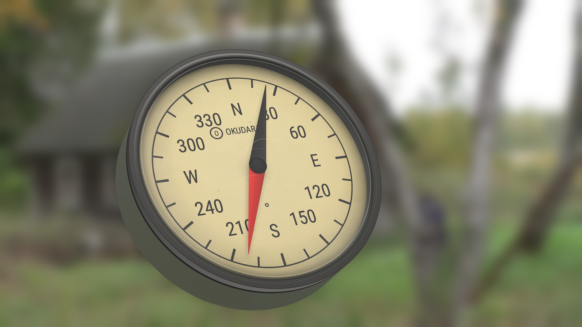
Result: 202.5 °
